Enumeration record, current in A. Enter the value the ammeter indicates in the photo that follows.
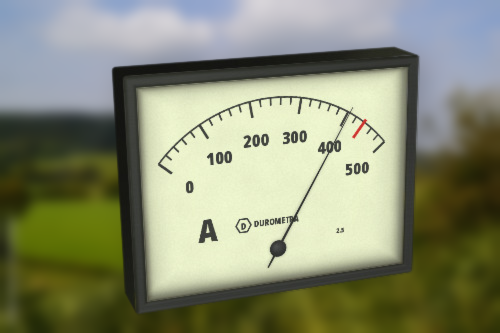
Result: 400 A
